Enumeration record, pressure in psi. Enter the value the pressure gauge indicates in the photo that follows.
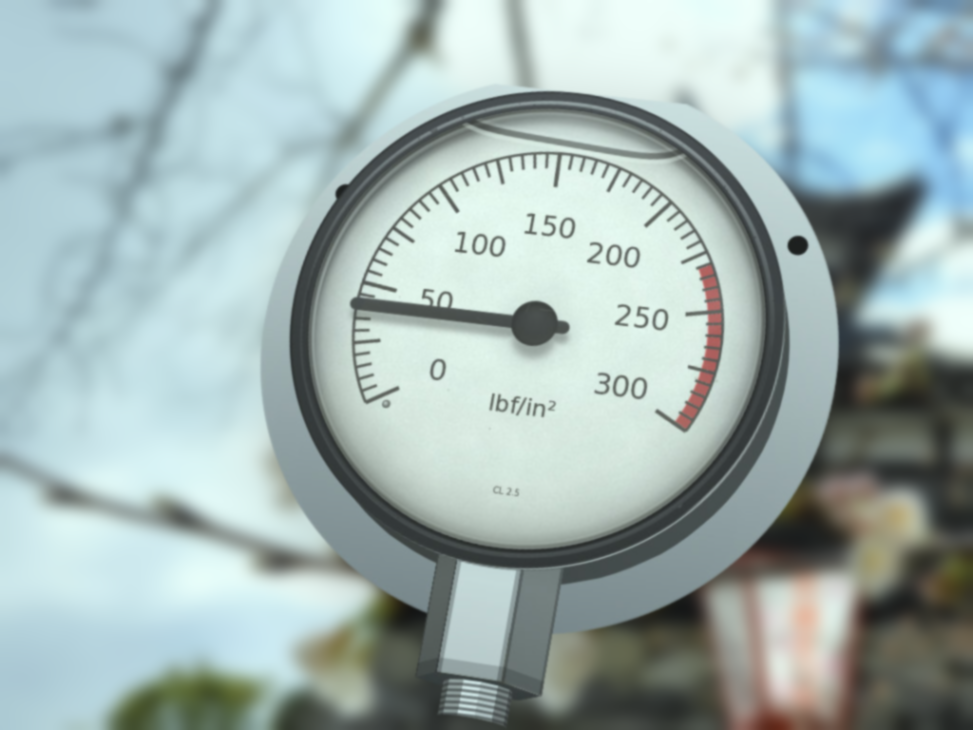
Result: 40 psi
